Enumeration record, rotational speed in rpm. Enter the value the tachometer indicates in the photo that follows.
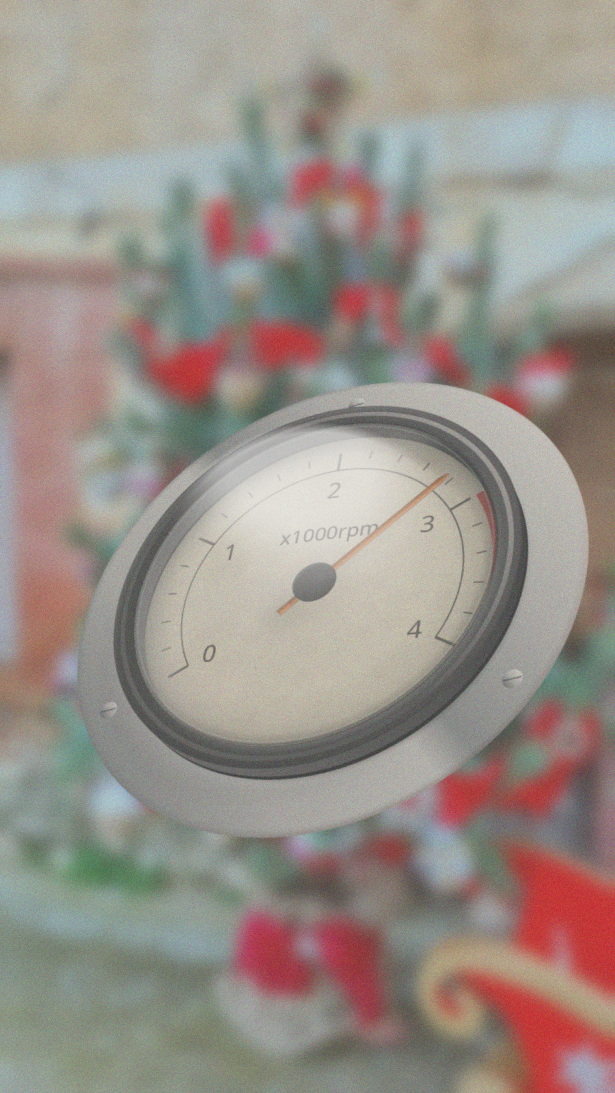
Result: 2800 rpm
